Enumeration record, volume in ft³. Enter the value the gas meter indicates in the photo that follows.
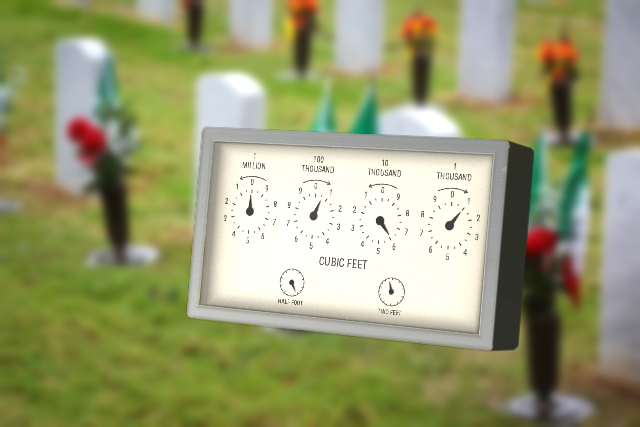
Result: 6100 ft³
